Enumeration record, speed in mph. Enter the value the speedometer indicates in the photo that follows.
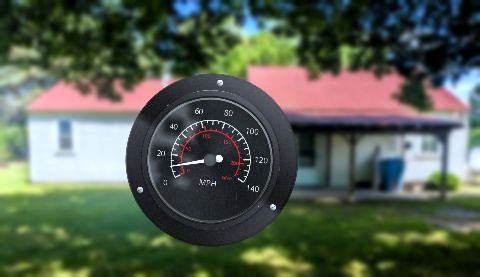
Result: 10 mph
